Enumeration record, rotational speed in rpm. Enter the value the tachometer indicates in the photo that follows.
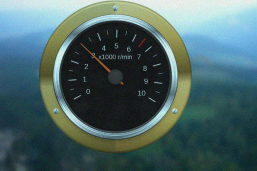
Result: 3000 rpm
